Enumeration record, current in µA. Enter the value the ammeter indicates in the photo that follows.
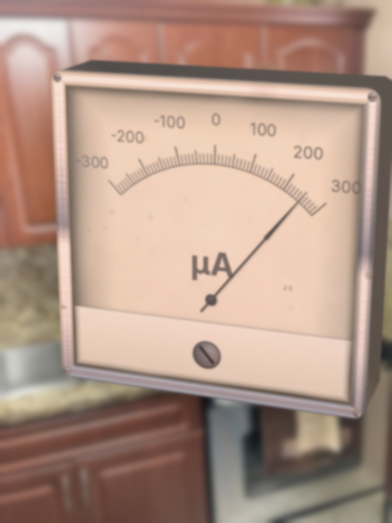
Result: 250 µA
